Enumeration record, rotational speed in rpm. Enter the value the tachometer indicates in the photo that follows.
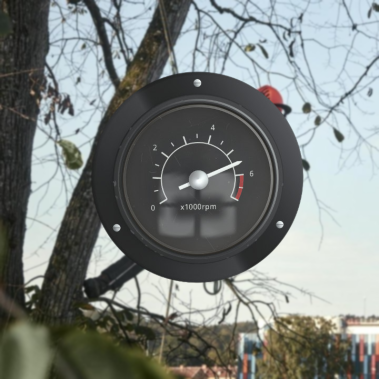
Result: 5500 rpm
